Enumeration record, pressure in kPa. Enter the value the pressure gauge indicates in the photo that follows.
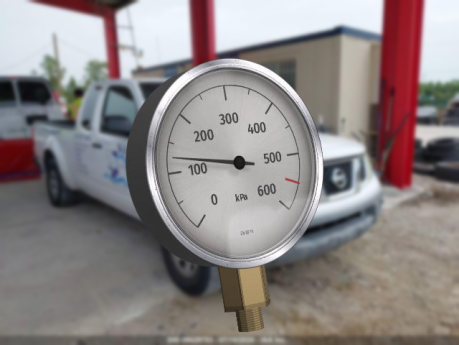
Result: 125 kPa
